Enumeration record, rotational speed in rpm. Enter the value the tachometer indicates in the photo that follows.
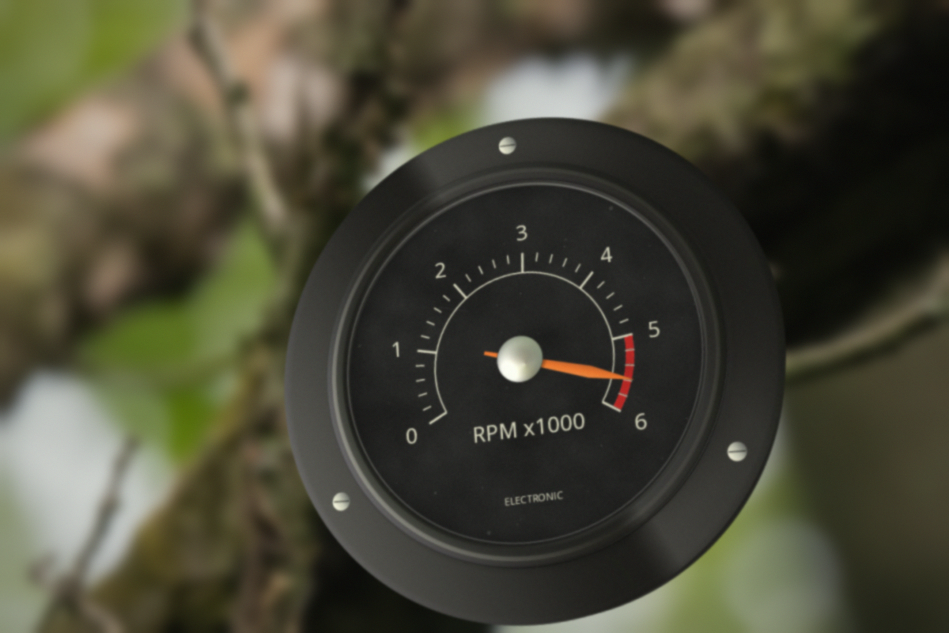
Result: 5600 rpm
